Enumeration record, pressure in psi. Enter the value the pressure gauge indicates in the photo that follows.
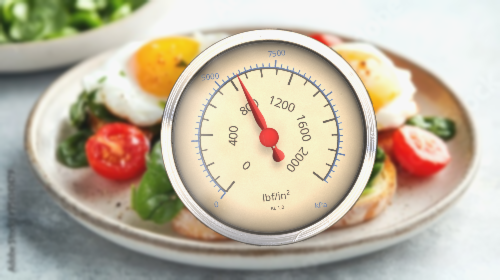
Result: 850 psi
